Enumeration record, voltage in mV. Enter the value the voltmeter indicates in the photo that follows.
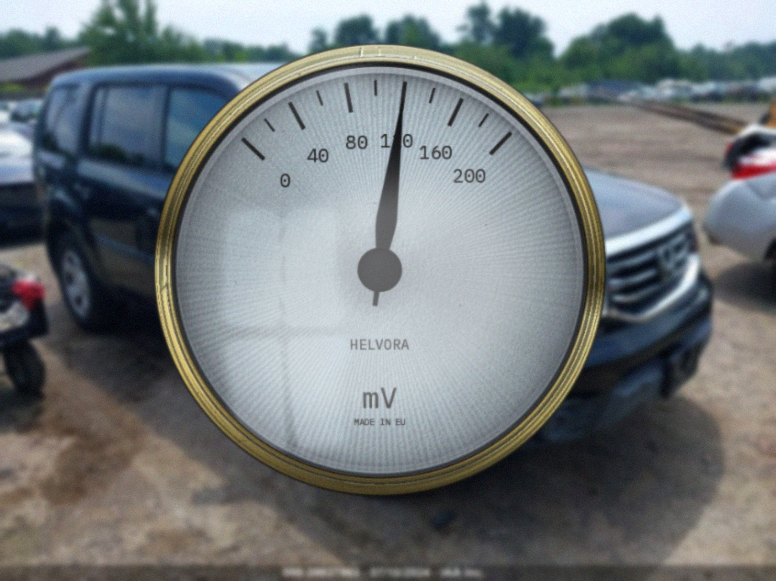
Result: 120 mV
